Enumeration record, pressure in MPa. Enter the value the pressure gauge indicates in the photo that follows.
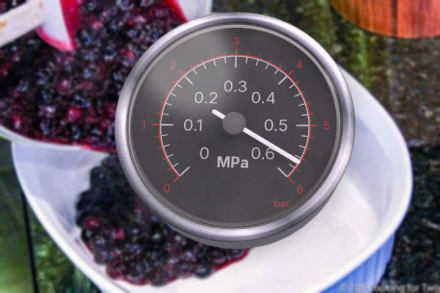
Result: 0.57 MPa
